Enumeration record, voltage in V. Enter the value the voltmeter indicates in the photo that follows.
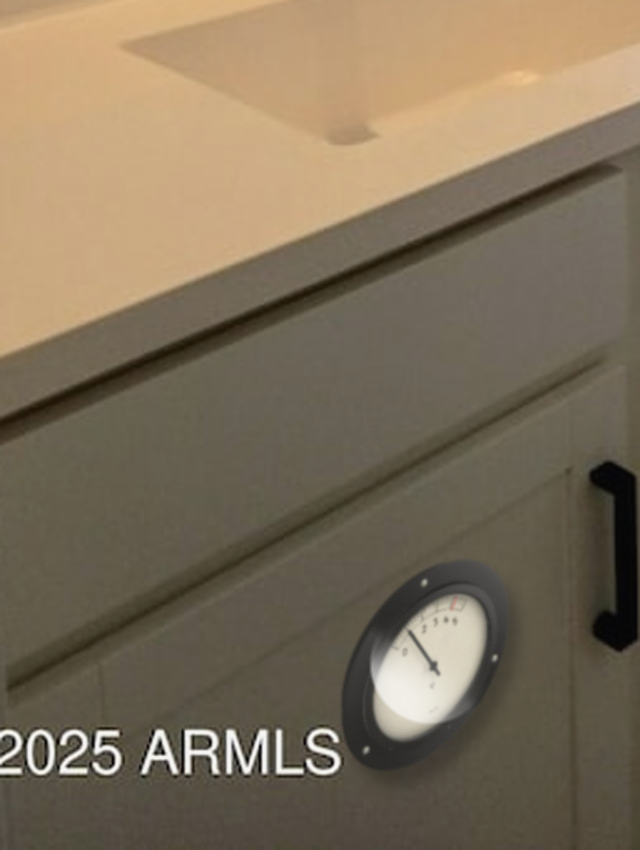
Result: 1 V
